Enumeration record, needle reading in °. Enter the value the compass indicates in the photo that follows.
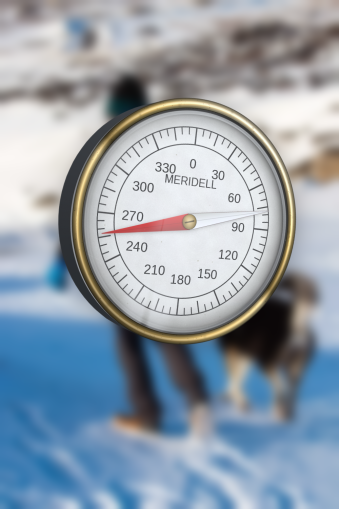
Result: 257.5 °
